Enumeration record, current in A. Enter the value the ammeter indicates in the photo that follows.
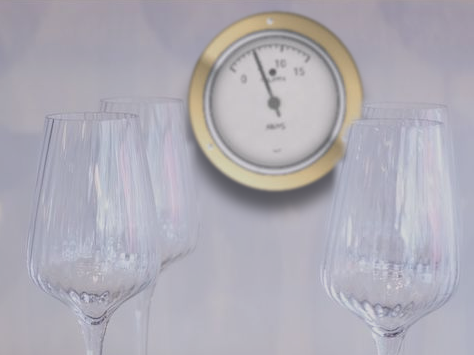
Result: 5 A
